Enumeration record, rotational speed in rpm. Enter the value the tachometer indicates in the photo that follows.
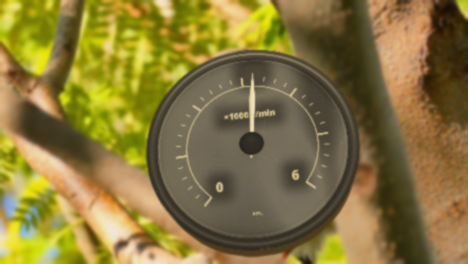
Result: 3200 rpm
